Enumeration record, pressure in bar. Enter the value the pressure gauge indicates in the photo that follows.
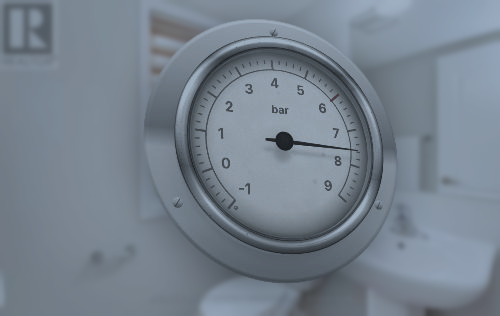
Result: 7.6 bar
